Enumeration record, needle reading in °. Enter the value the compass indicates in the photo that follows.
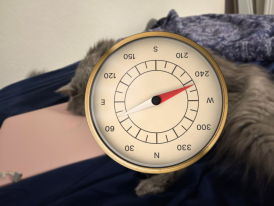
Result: 247.5 °
